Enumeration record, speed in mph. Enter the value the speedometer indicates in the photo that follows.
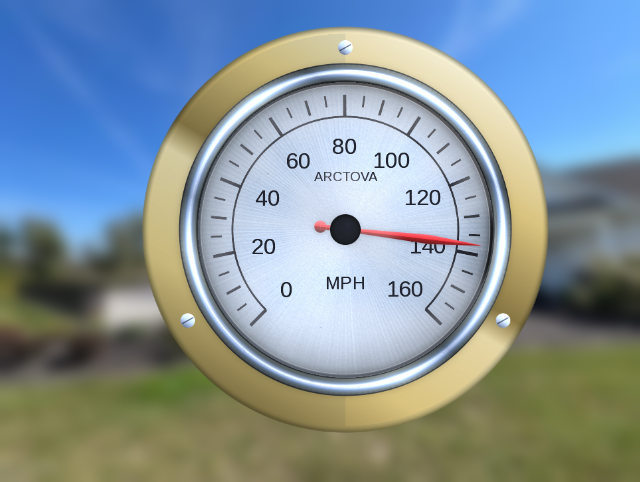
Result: 137.5 mph
